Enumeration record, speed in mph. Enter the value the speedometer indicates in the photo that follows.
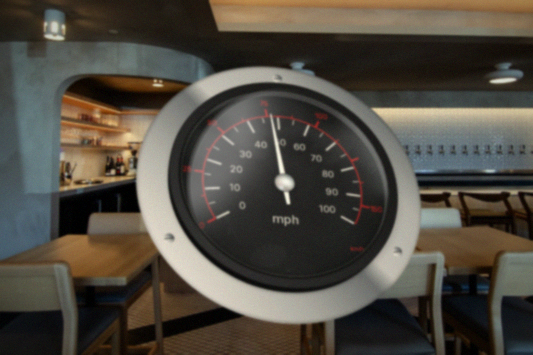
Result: 47.5 mph
